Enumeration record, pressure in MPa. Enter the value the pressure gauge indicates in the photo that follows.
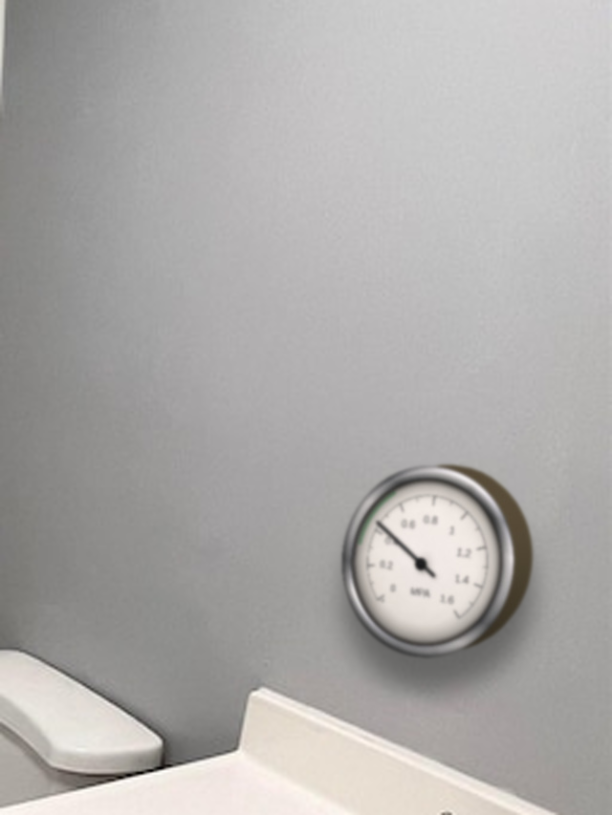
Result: 0.45 MPa
